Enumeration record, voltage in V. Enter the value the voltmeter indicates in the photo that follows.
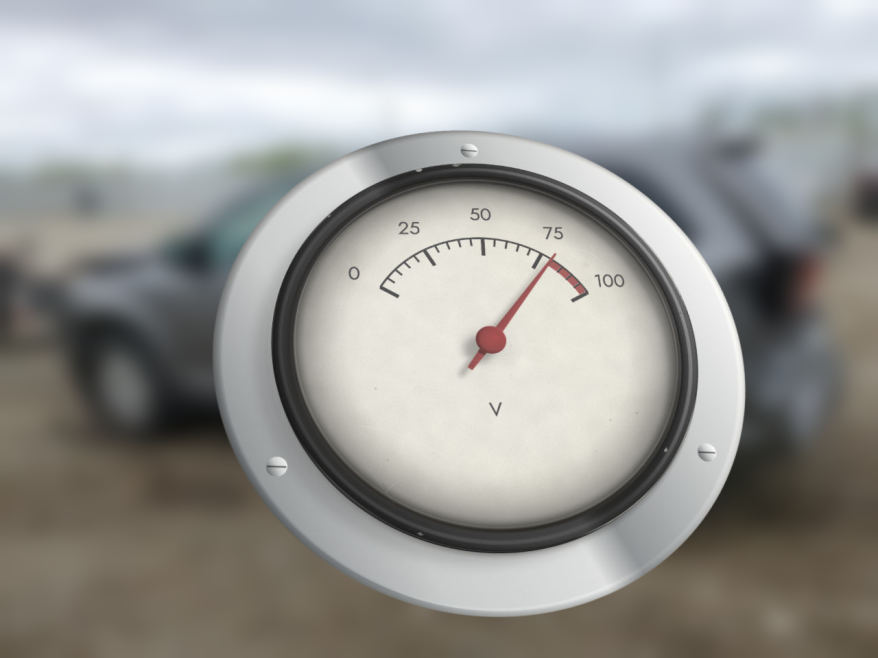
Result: 80 V
